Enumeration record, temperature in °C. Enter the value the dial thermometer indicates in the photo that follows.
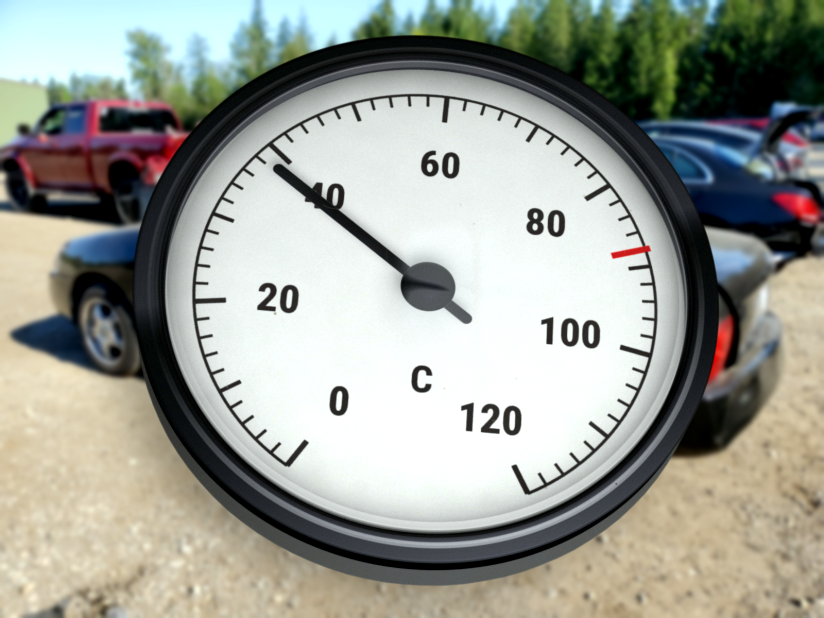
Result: 38 °C
